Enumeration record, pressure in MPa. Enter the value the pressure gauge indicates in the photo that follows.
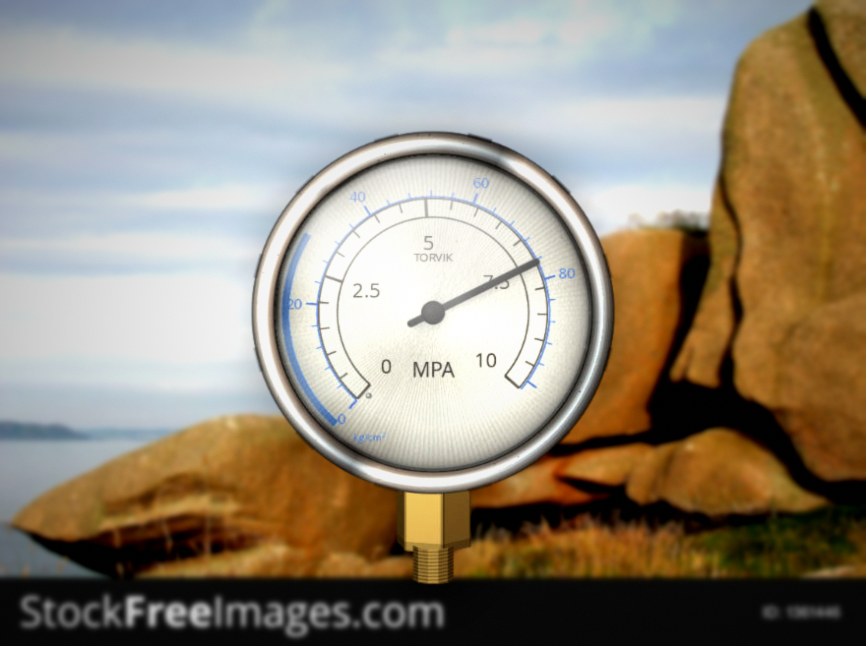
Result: 7.5 MPa
